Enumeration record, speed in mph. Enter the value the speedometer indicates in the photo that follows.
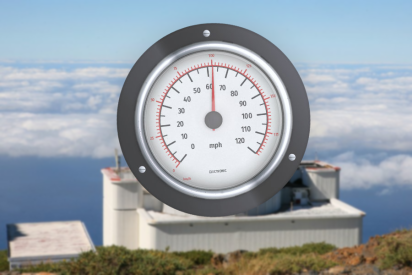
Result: 62.5 mph
